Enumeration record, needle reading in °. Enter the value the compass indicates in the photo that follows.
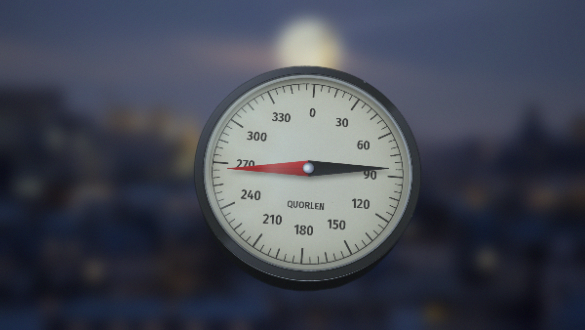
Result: 265 °
